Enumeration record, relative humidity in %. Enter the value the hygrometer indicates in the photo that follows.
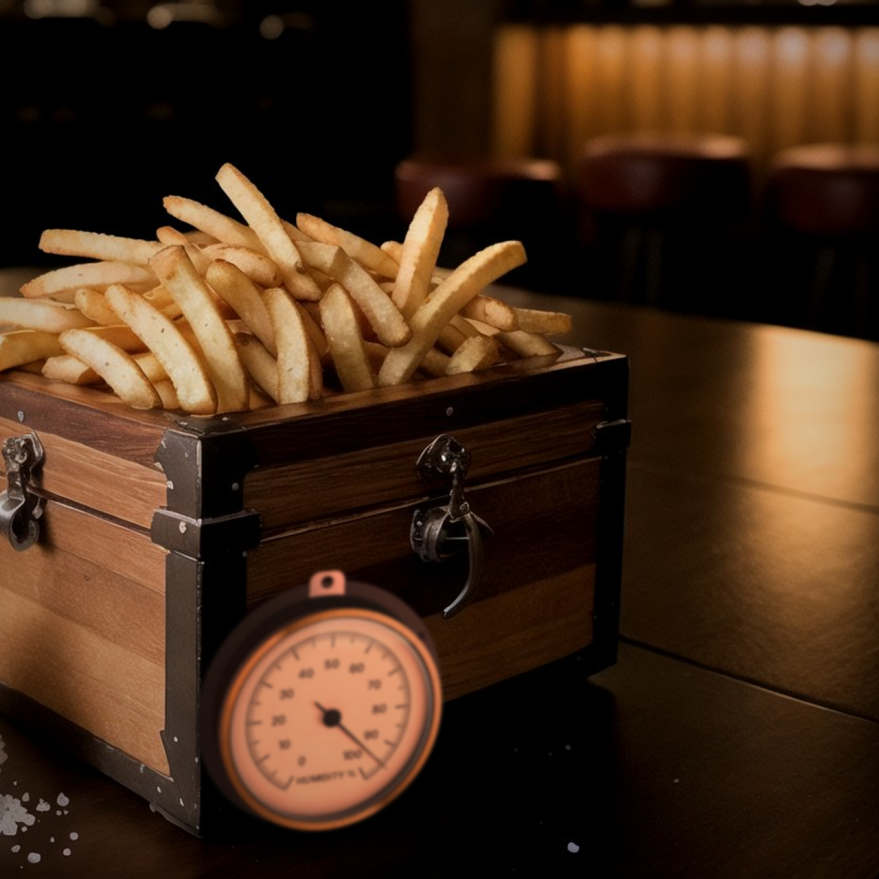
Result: 95 %
